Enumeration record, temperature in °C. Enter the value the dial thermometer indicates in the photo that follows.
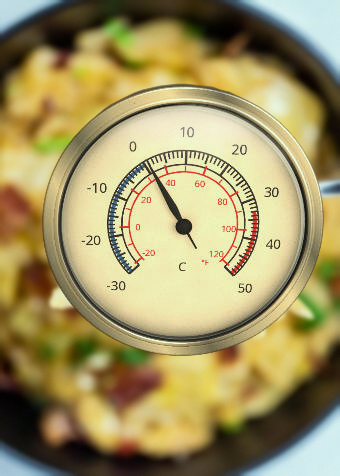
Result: 1 °C
